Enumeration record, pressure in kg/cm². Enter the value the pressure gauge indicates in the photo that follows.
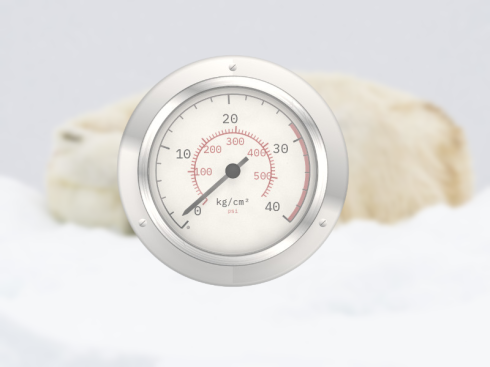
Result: 1 kg/cm²
